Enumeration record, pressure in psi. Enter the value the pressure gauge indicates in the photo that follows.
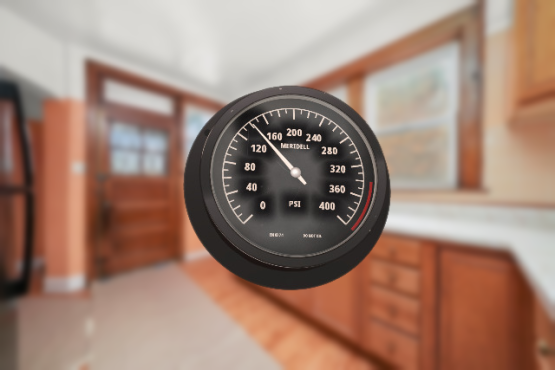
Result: 140 psi
